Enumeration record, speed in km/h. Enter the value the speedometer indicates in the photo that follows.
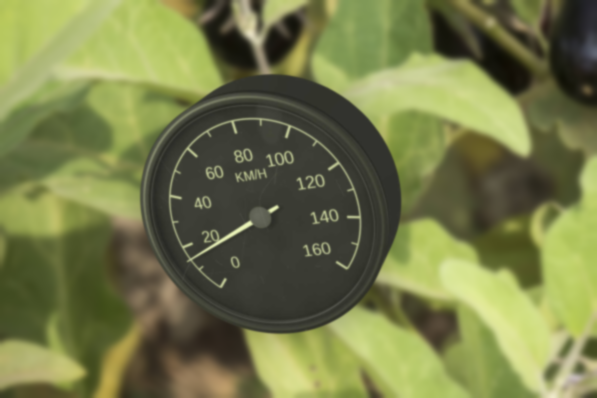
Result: 15 km/h
